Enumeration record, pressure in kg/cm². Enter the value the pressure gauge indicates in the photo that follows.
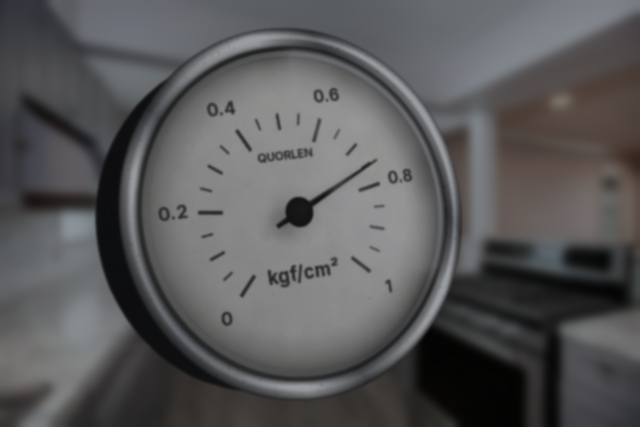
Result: 0.75 kg/cm²
